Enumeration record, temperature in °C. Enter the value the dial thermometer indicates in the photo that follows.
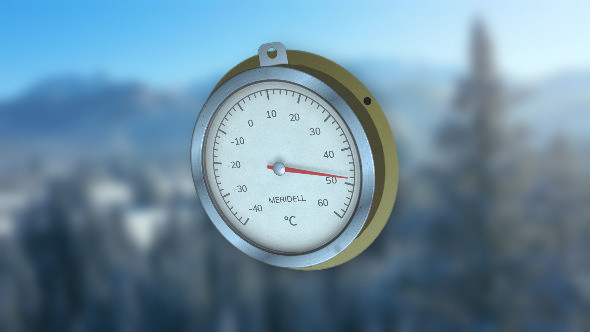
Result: 48 °C
